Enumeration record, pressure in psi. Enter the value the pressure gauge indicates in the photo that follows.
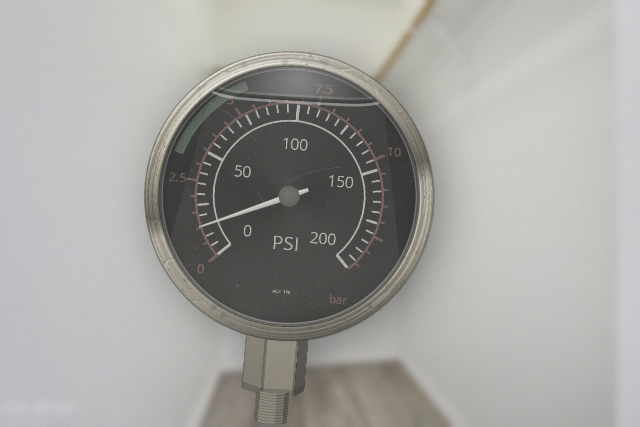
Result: 15 psi
